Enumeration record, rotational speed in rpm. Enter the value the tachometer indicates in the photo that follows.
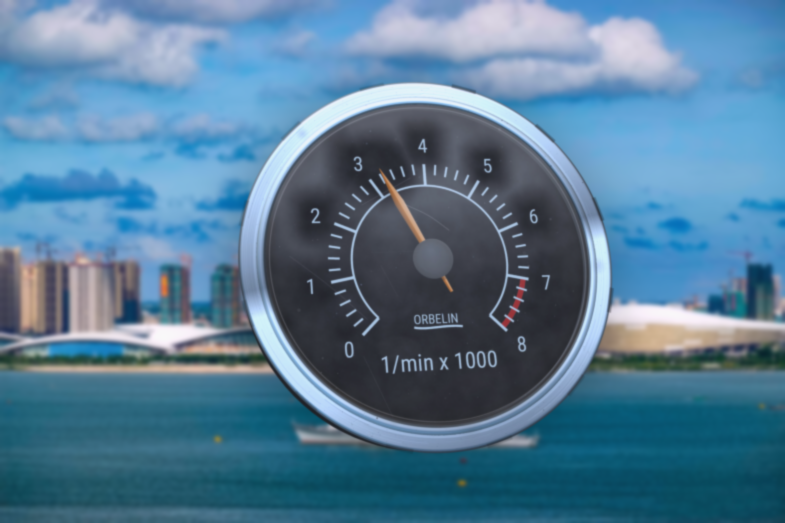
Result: 3200 rpm
